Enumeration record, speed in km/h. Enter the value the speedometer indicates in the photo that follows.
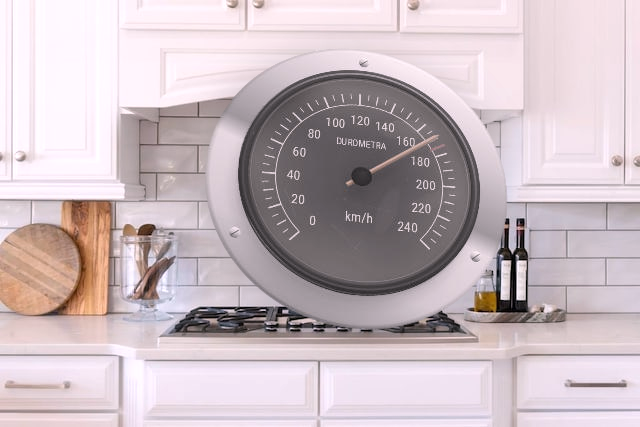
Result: 170 km/h
